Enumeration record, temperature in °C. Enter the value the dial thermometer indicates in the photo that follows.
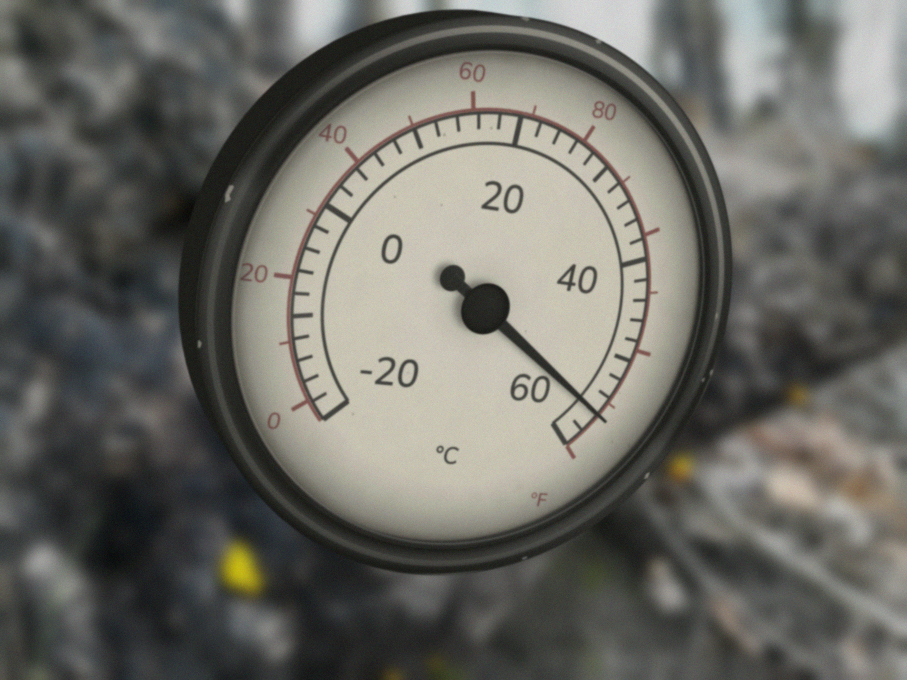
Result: 56 °C
